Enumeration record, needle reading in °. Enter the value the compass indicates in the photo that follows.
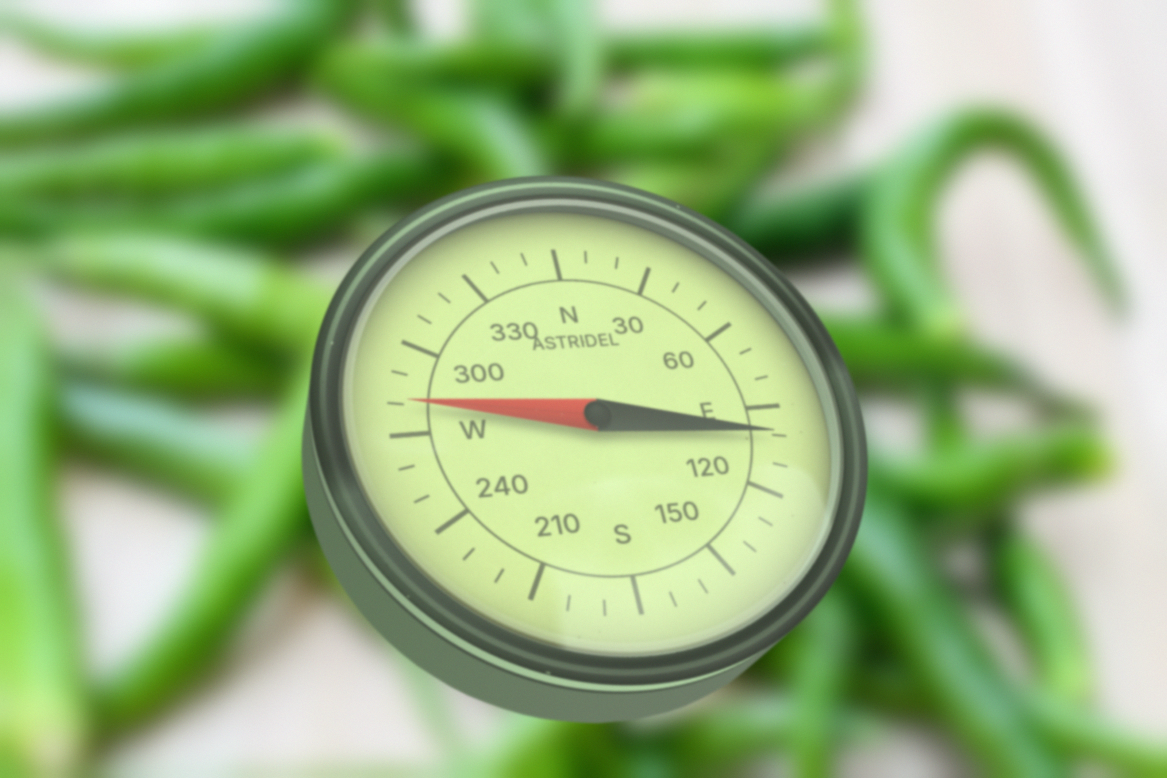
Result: 280 °
